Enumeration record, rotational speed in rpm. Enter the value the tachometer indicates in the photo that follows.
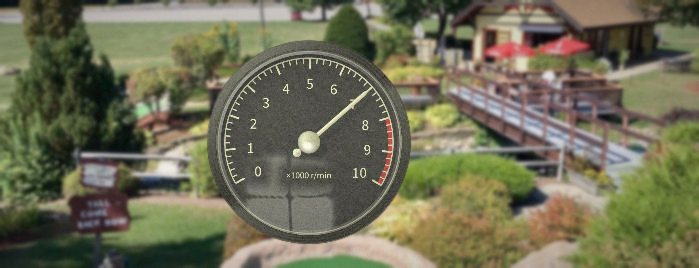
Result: 7000 rpm
